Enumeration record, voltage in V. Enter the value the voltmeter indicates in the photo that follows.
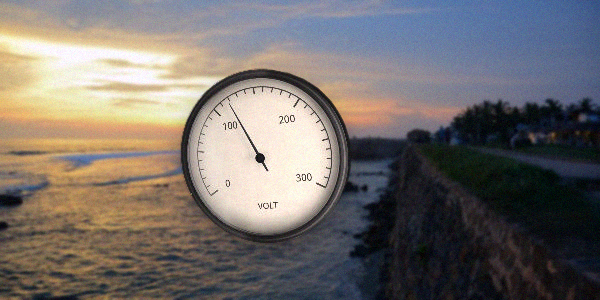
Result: 120 V
